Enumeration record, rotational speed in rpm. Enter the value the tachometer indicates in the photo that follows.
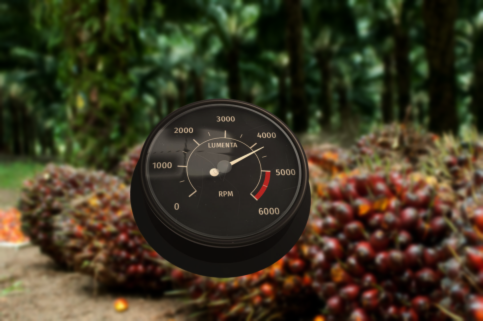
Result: 4250 rpm
